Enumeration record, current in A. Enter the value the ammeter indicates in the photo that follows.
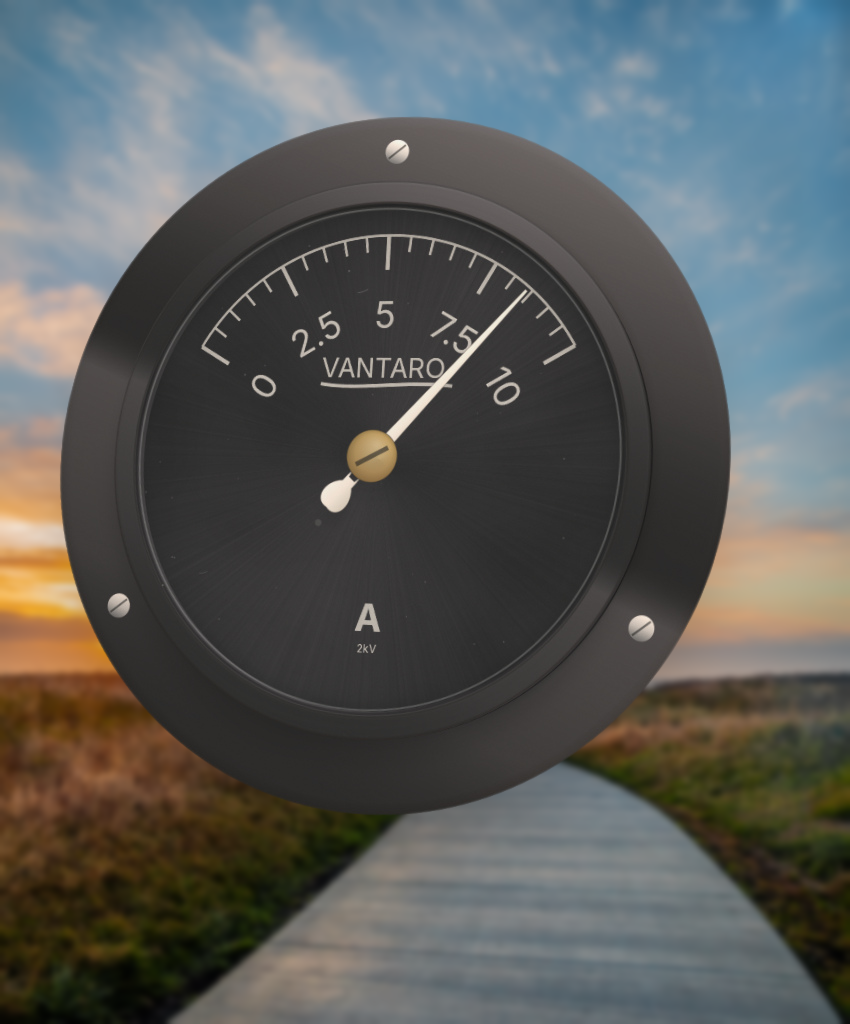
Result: 8.5 A
